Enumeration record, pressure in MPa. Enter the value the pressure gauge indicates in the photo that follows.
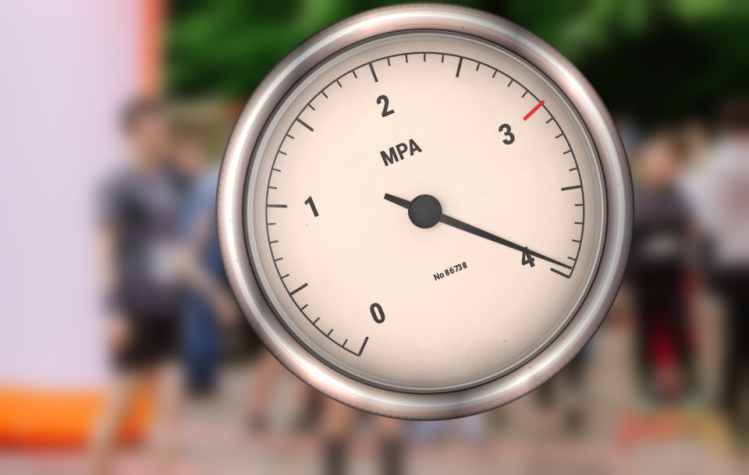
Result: 3.95 MPa
